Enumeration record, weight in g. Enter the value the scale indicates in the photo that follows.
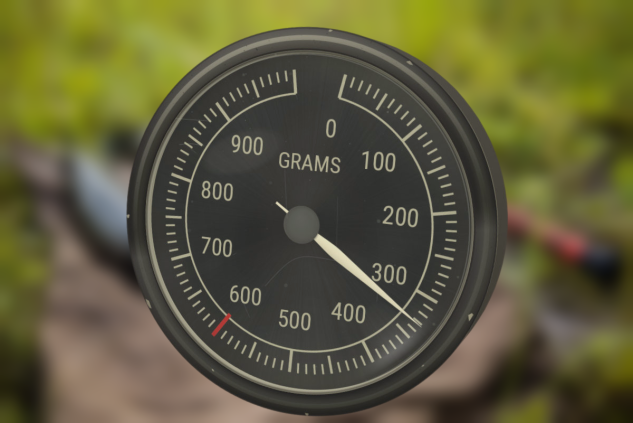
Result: 330 g
